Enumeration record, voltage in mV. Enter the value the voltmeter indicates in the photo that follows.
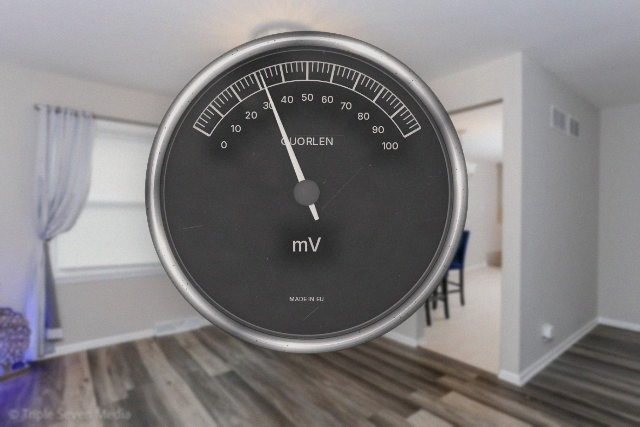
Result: 32 mV
